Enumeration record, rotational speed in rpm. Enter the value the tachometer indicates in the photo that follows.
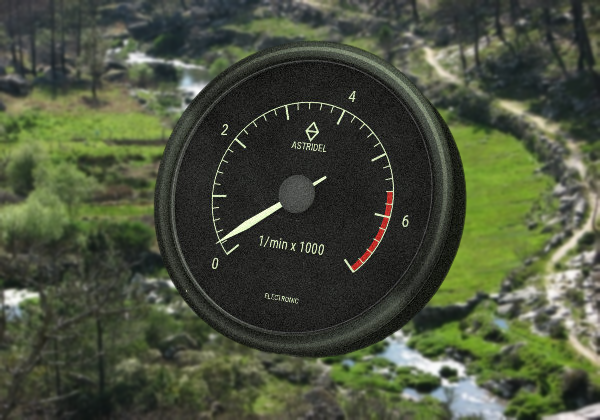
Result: 200 rpm
